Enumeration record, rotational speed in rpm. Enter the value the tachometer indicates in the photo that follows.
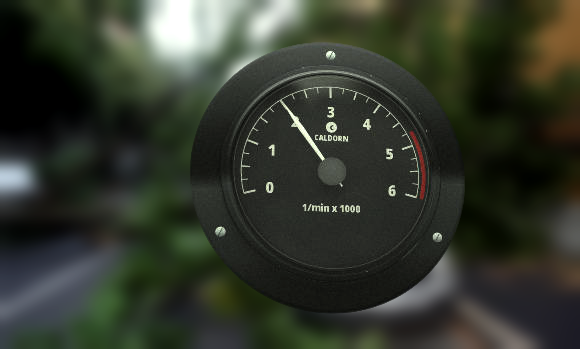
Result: 2000 rpm
